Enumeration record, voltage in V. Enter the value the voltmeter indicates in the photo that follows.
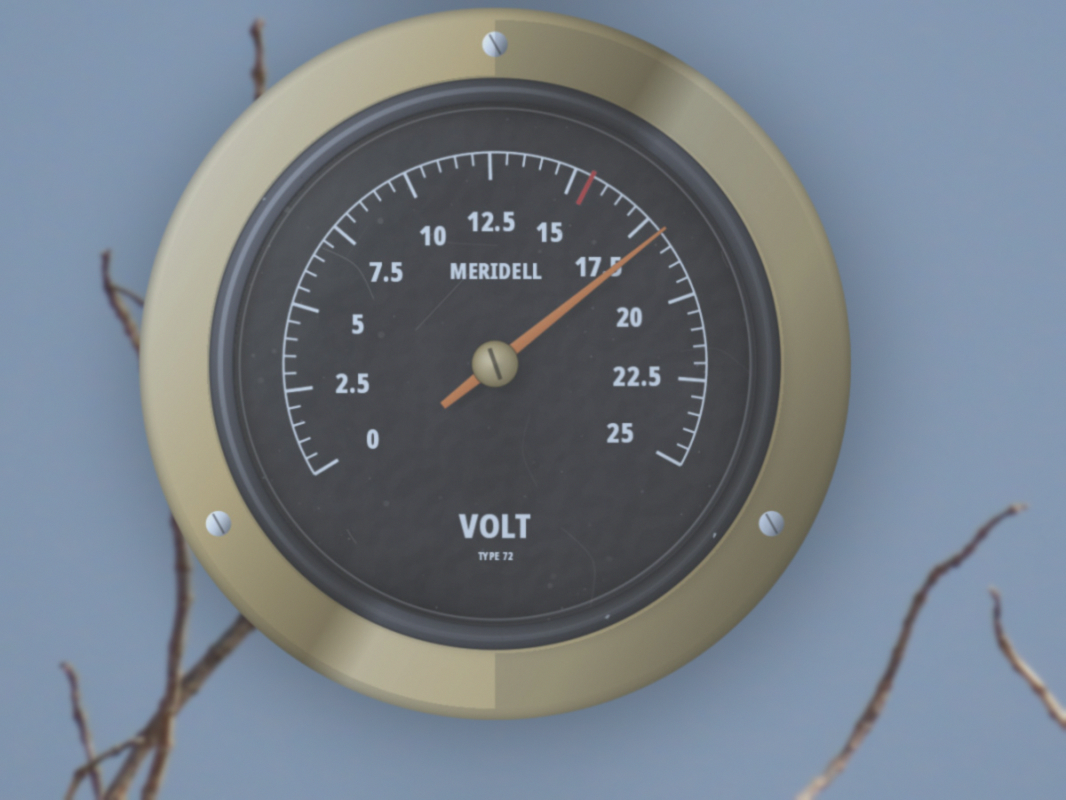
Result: 18 V
